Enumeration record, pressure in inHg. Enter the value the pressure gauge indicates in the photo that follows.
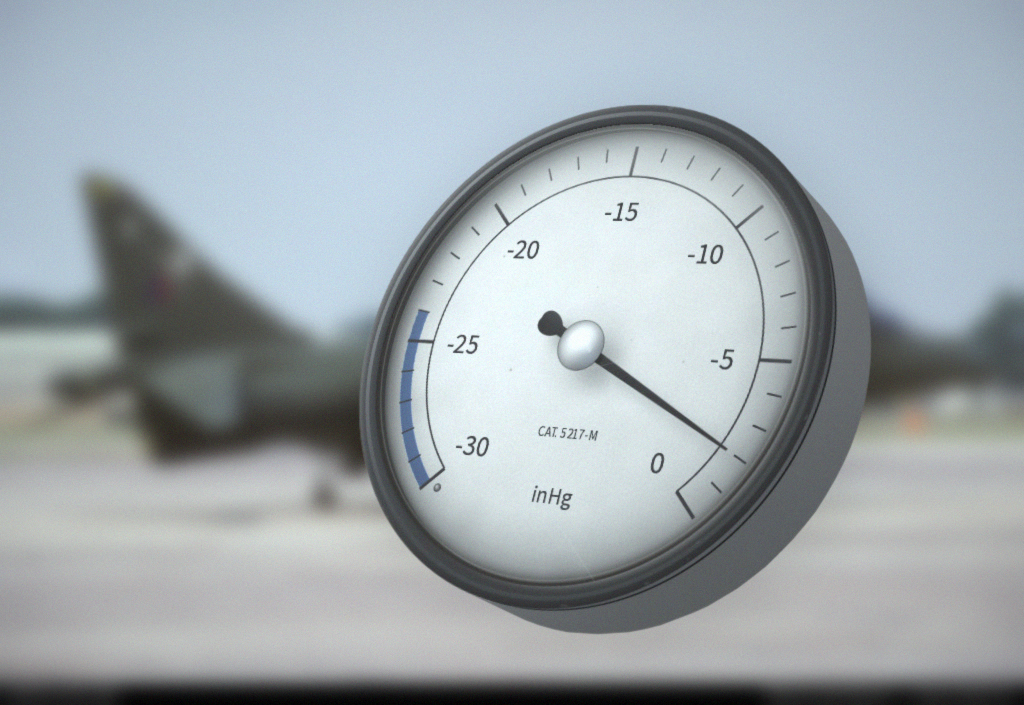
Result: -2 inHg
